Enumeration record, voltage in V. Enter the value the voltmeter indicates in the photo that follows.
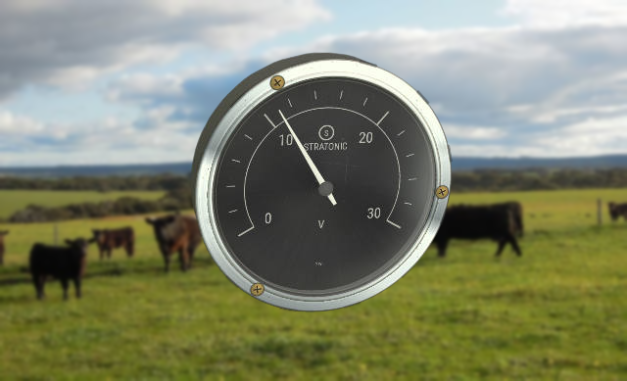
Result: 11 V
